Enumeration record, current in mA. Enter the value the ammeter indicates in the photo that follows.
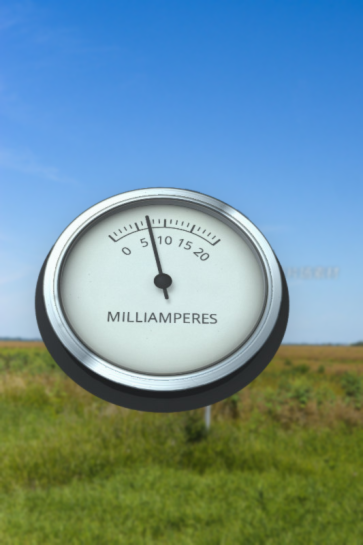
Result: 7 mA
